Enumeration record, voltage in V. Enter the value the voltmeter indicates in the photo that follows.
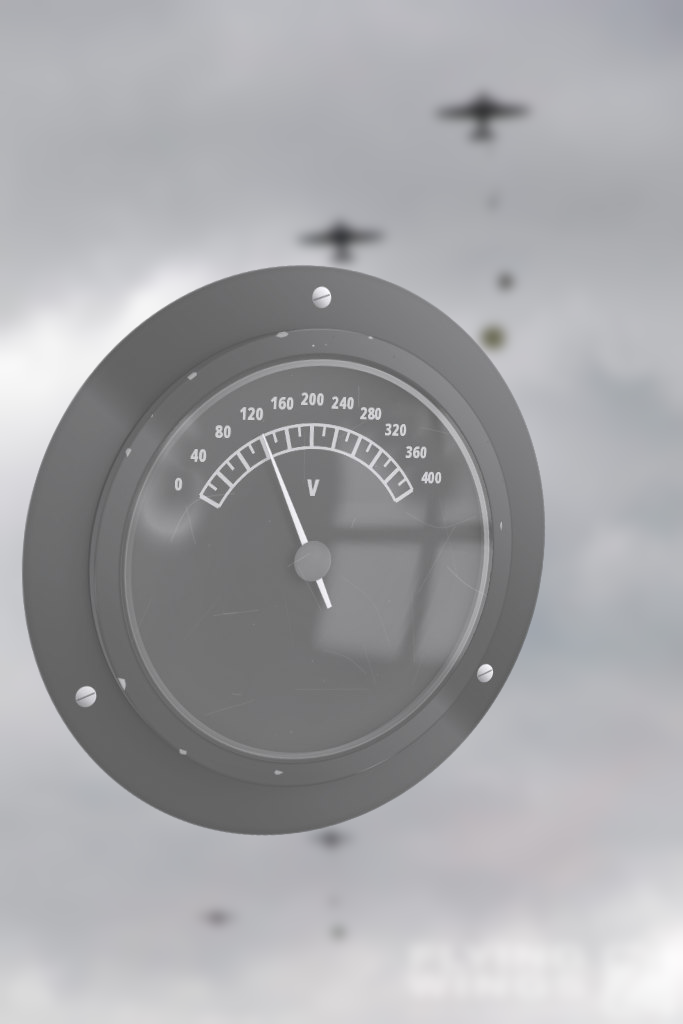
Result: 120 V
